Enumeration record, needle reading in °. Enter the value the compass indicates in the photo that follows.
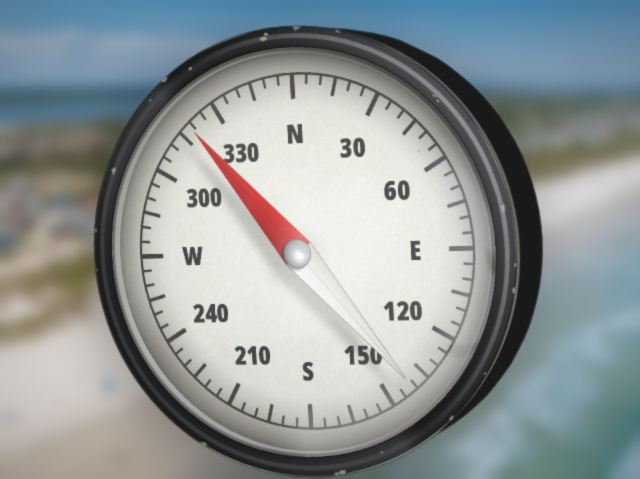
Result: 320 °
